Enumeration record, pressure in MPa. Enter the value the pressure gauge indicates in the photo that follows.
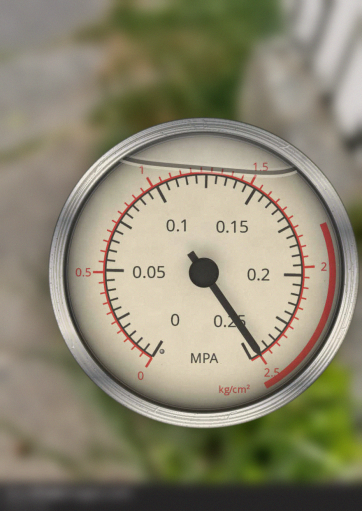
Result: 0.245 MPa
